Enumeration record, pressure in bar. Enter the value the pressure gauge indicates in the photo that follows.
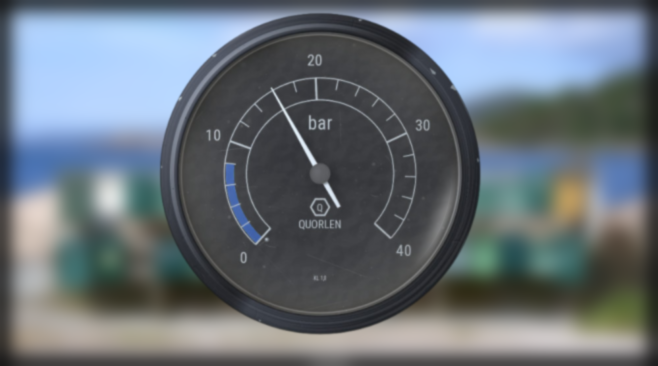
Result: 16 bar
